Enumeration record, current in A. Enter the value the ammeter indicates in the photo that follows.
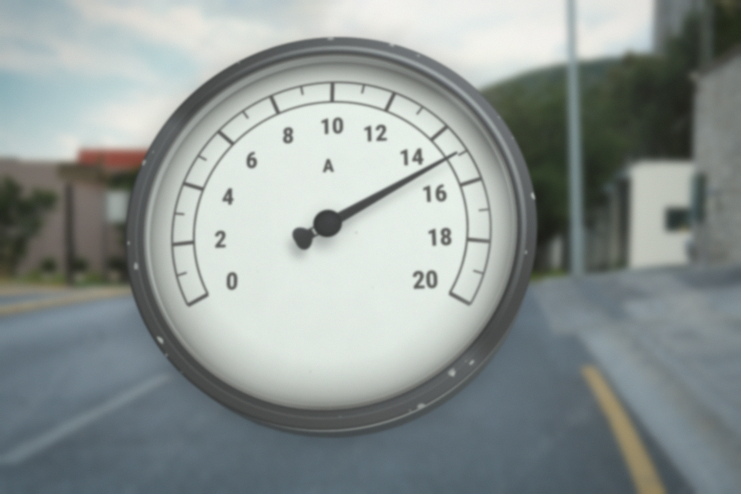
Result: 15 A
